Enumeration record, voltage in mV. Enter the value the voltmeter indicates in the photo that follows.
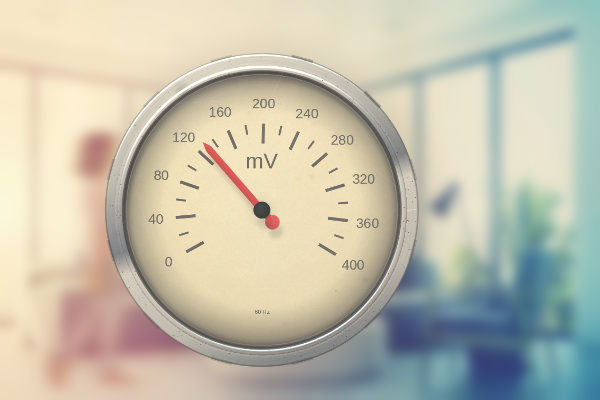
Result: 130 mV
